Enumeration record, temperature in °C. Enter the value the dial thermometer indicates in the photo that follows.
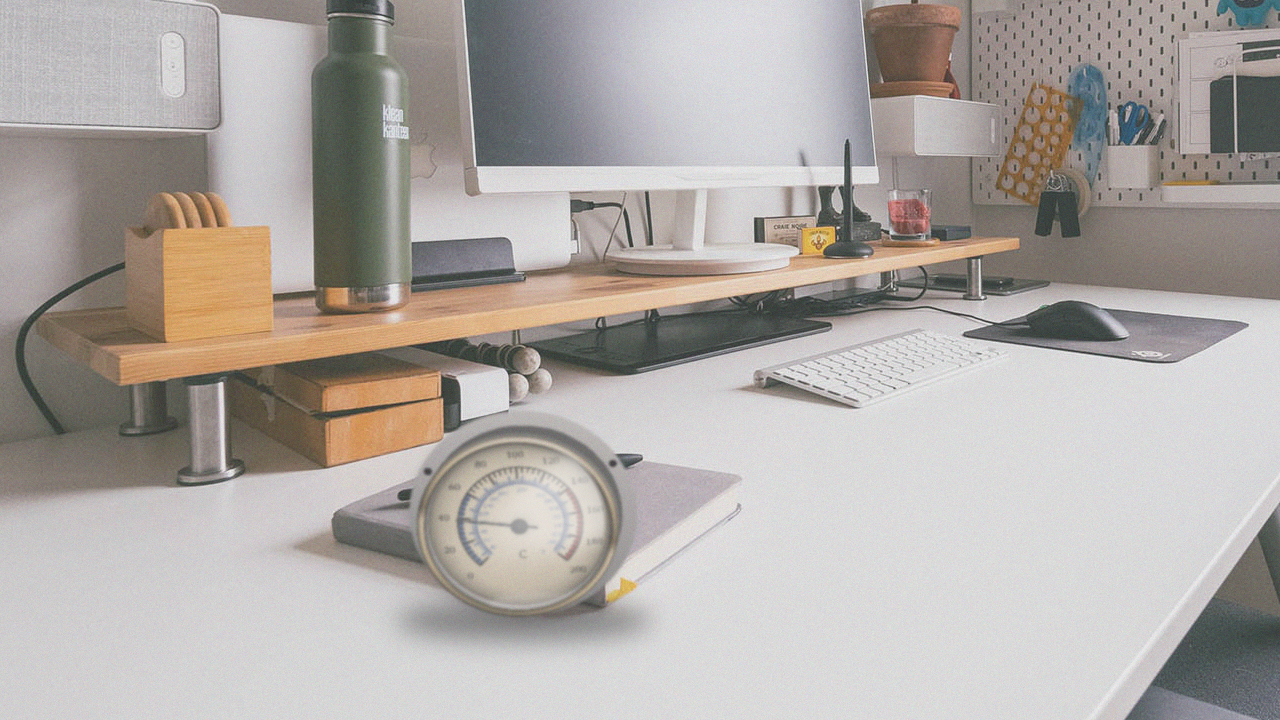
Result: 40 °C
